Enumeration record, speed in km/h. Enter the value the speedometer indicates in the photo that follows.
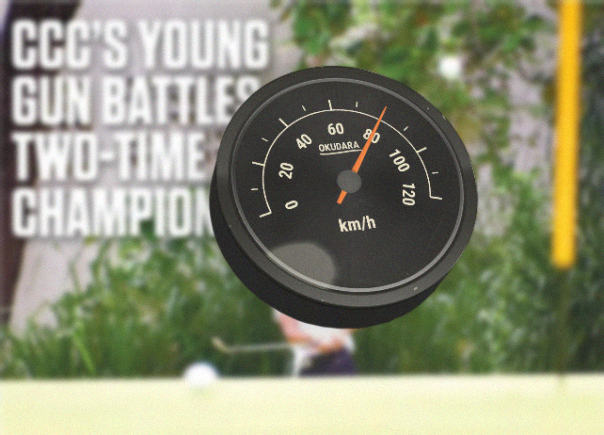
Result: 80 km/h
